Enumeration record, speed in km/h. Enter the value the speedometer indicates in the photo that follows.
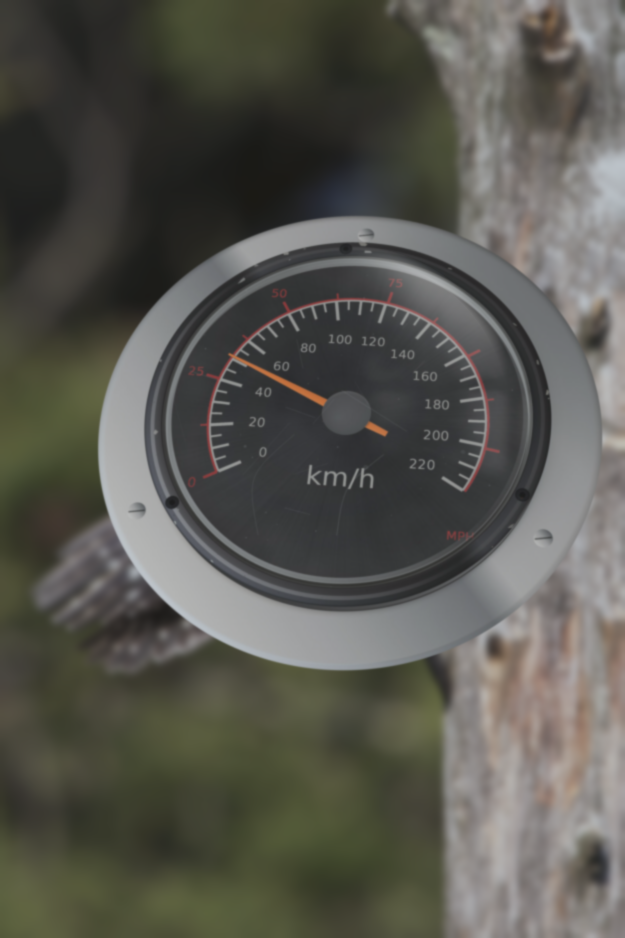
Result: 50 km/h
